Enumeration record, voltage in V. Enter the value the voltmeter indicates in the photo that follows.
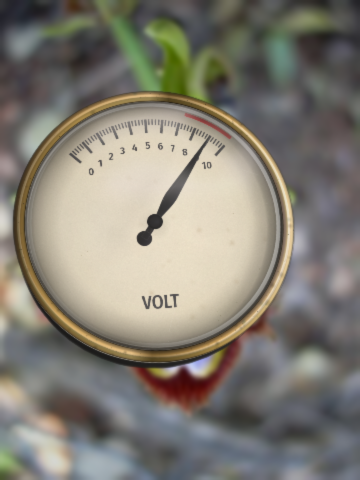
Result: 9 V
